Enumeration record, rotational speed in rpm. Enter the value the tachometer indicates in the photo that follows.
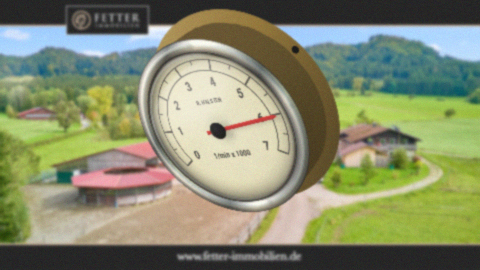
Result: 6000 rpm
